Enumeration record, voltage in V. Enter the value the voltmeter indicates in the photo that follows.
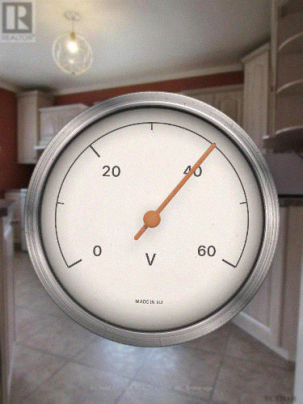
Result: 40 V
